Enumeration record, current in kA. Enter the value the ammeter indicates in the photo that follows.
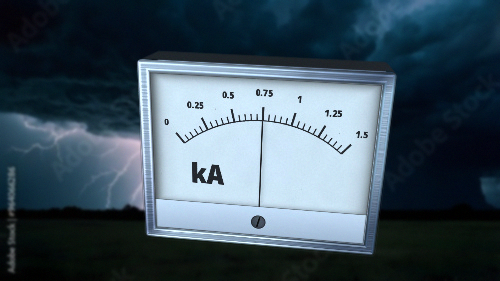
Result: 0.75 kA
